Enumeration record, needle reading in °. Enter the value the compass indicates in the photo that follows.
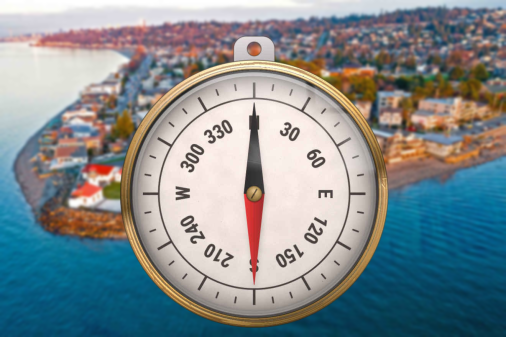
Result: 180 °
